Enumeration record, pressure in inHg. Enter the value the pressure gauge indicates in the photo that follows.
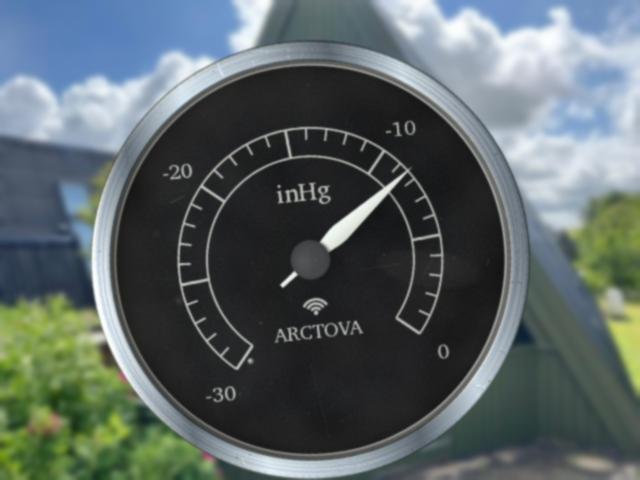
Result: -8.5 inHg
